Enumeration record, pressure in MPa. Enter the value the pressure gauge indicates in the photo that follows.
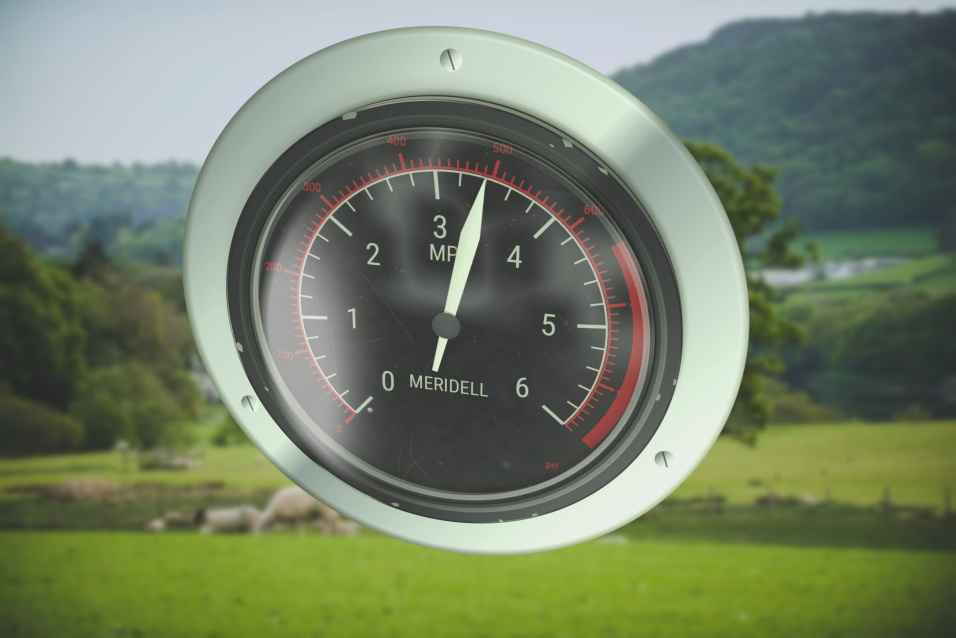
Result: 3.4 MPa
